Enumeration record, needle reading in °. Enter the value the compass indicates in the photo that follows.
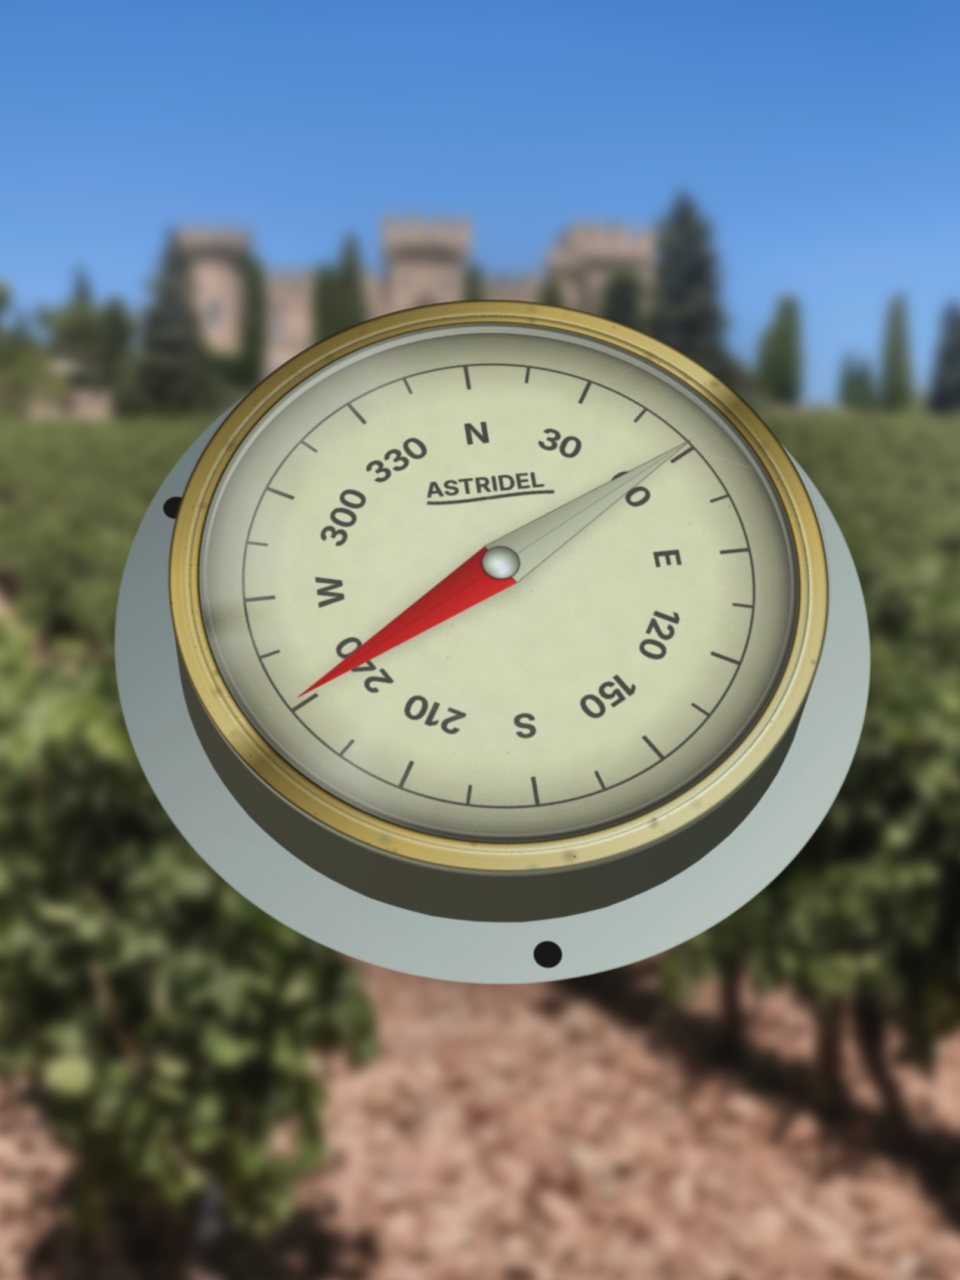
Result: 240 °
